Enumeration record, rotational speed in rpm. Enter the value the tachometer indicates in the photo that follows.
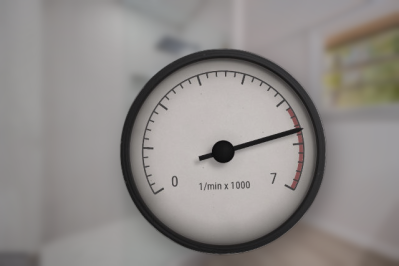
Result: 5700 rpm
